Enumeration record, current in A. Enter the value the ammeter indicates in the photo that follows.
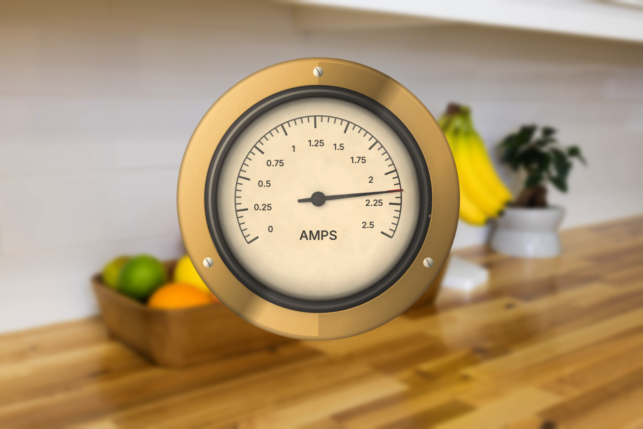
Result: 2.15 A
